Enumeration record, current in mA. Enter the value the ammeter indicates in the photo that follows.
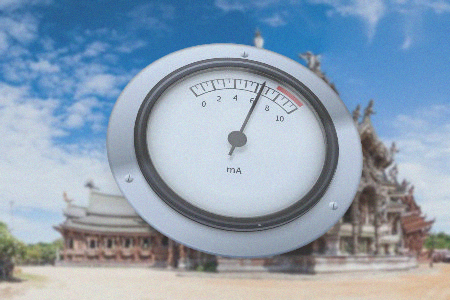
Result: 6.5 mA
